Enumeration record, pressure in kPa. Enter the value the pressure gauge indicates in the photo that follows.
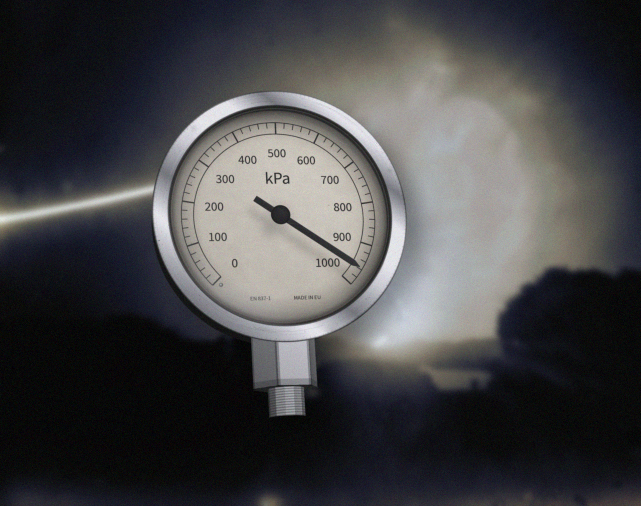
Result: 960 kPa
